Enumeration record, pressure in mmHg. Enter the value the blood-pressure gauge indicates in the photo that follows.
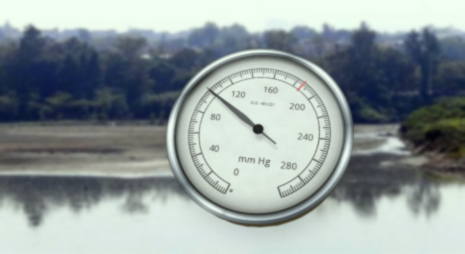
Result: 100 mmHg
